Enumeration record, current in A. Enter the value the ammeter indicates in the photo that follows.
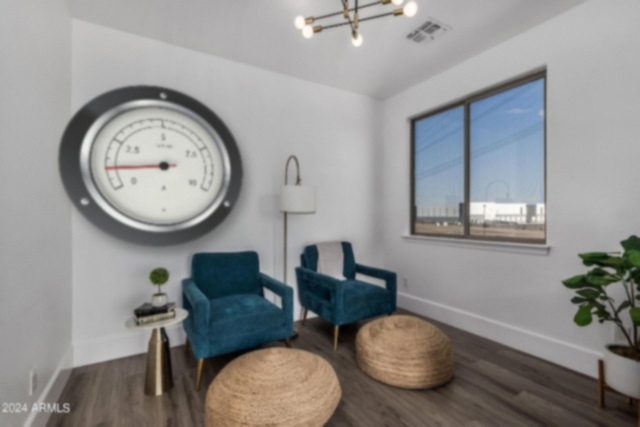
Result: 1 A
